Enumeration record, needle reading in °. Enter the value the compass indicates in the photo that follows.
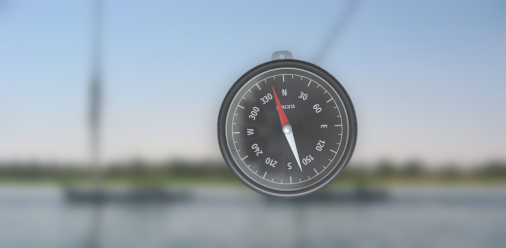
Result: 345 °
